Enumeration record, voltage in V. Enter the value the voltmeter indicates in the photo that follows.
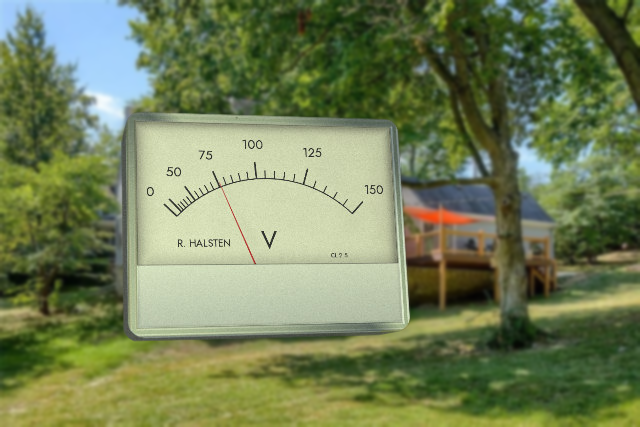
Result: 75 V
